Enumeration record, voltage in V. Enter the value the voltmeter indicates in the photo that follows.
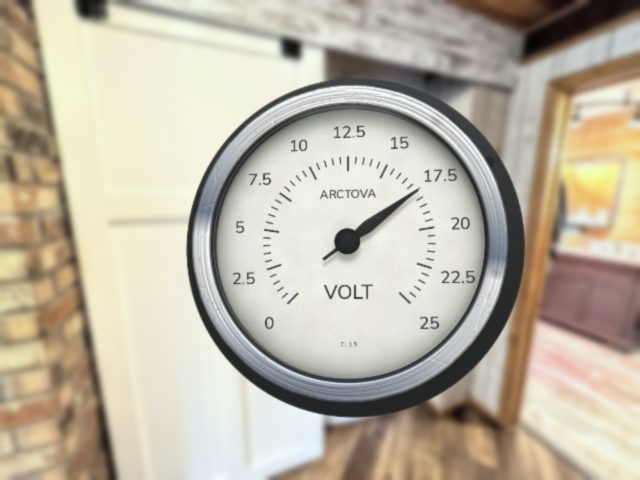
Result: 17.5 V
